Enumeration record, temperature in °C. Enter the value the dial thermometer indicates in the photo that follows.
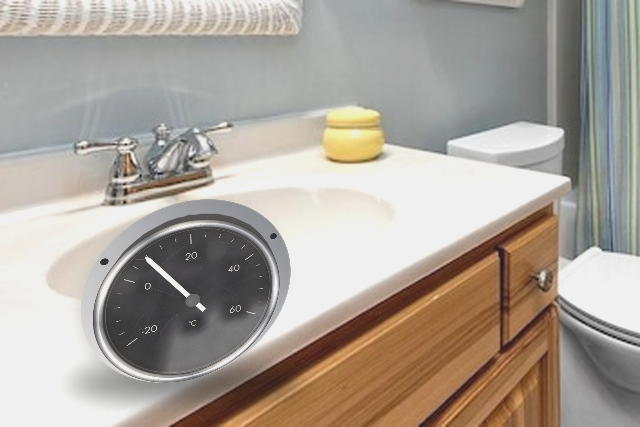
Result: 8 °C
